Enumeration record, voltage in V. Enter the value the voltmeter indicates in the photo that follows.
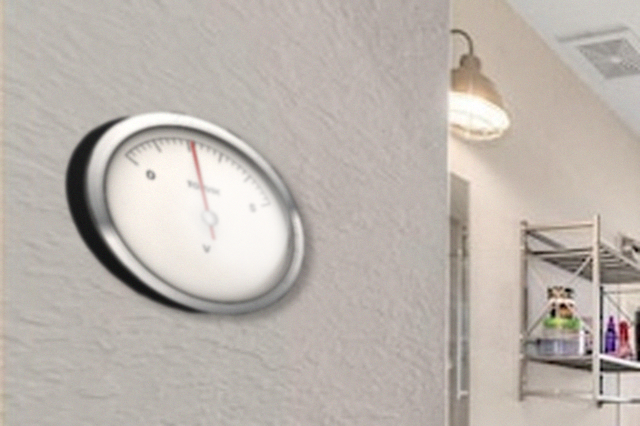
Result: 2 V
